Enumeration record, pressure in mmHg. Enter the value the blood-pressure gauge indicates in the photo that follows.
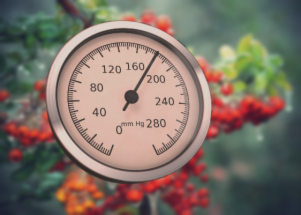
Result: 180 mmHg
